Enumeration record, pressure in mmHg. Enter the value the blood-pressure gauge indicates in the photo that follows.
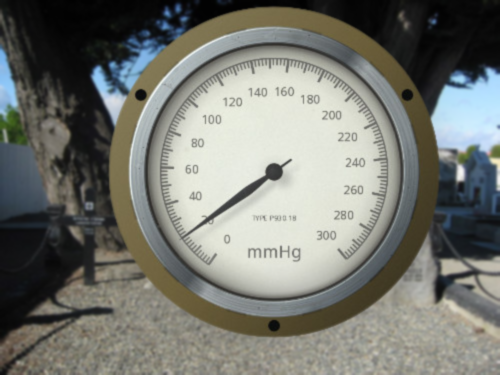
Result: 20 mmHg
